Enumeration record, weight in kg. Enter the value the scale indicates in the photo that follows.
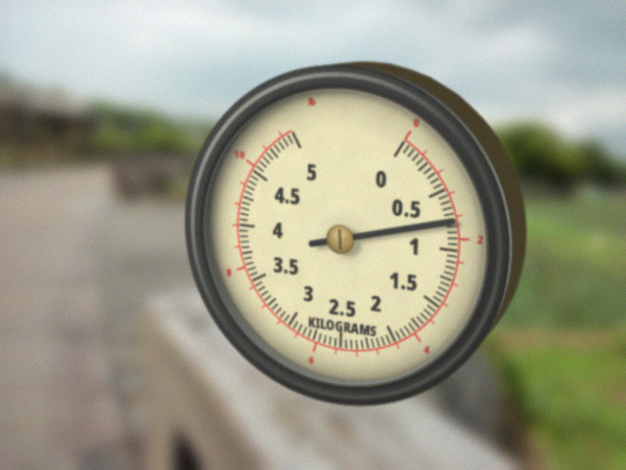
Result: 0.75 kg
